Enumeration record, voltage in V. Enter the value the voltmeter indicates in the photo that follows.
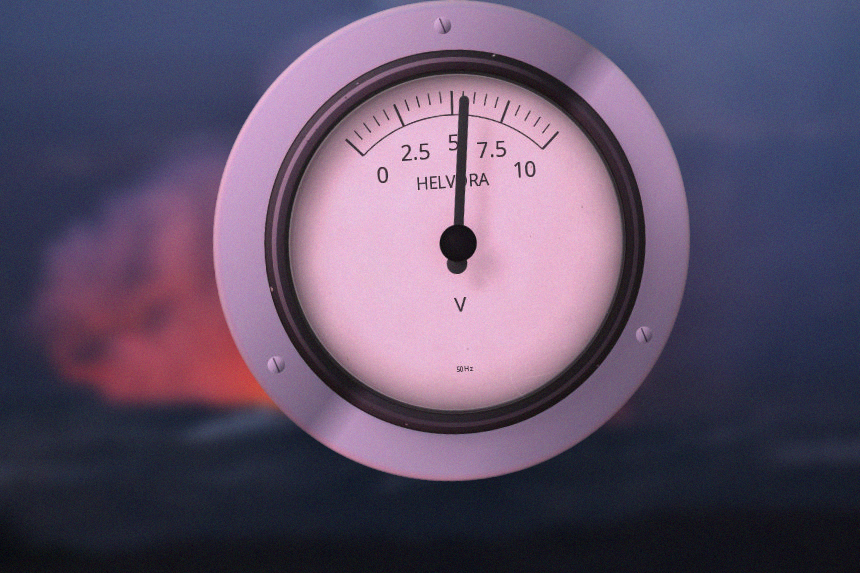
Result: 5.5 V
